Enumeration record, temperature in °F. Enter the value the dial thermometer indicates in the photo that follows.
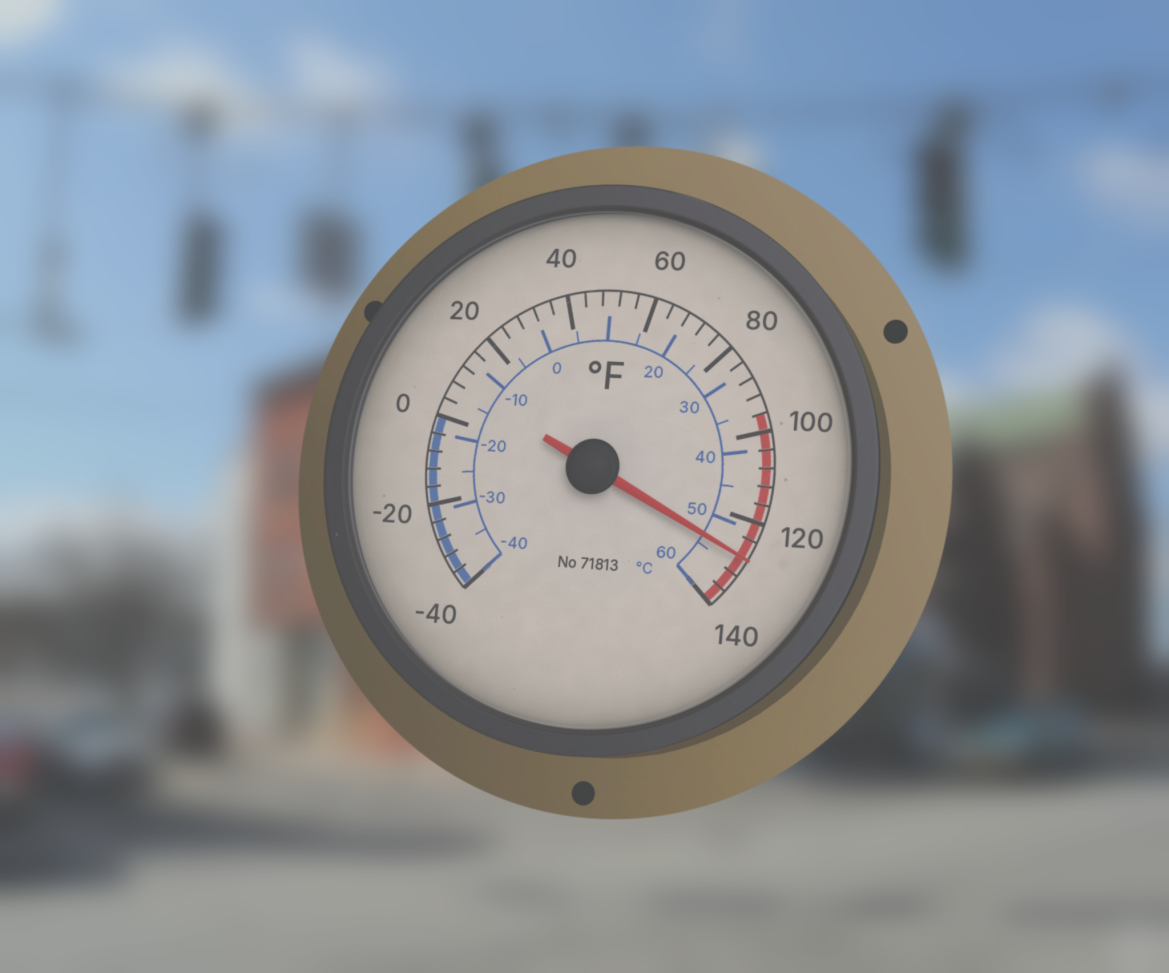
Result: 128 °F
